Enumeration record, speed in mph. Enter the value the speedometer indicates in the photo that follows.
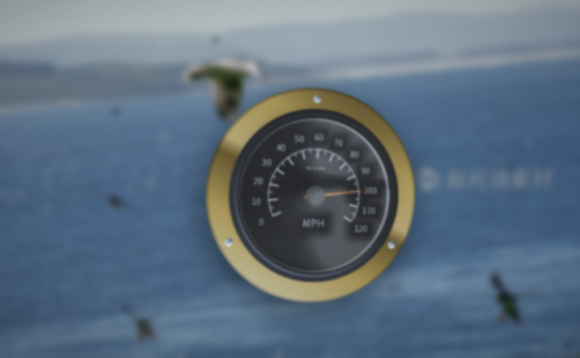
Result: 100 mph
